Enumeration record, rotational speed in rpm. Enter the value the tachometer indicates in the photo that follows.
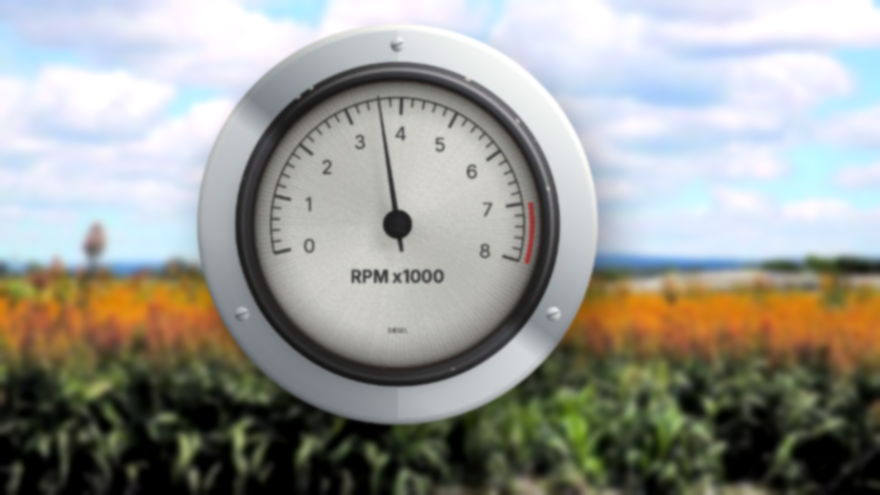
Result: 3600 rpm
